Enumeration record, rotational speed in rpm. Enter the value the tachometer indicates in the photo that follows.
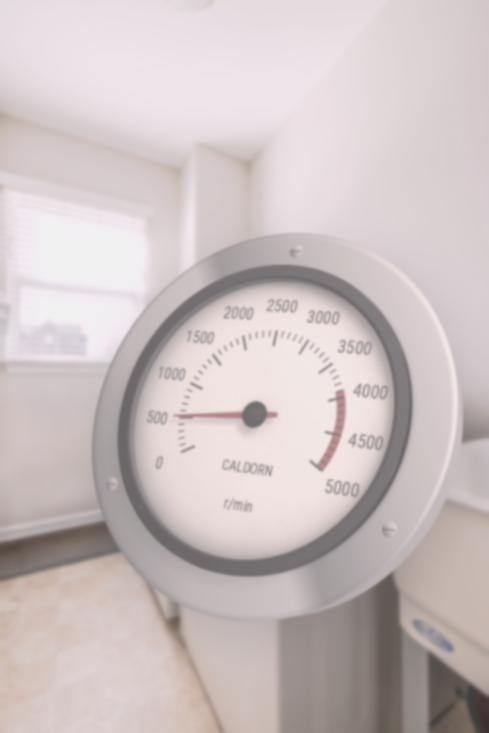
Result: 500 rpm
